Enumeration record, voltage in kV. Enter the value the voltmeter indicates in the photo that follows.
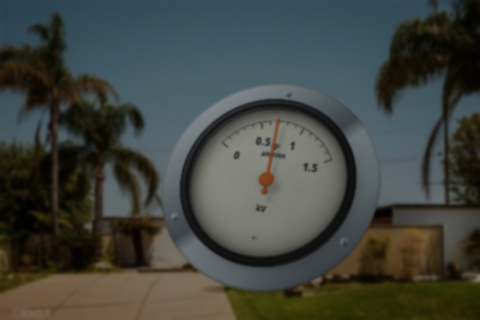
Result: 0.7 kV
